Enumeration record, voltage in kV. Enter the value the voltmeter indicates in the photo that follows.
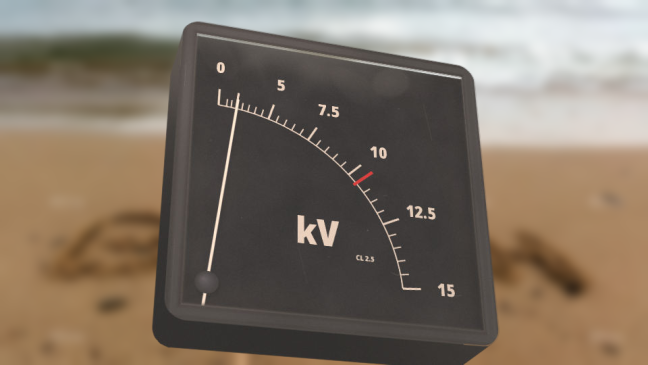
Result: 2.5 kV
